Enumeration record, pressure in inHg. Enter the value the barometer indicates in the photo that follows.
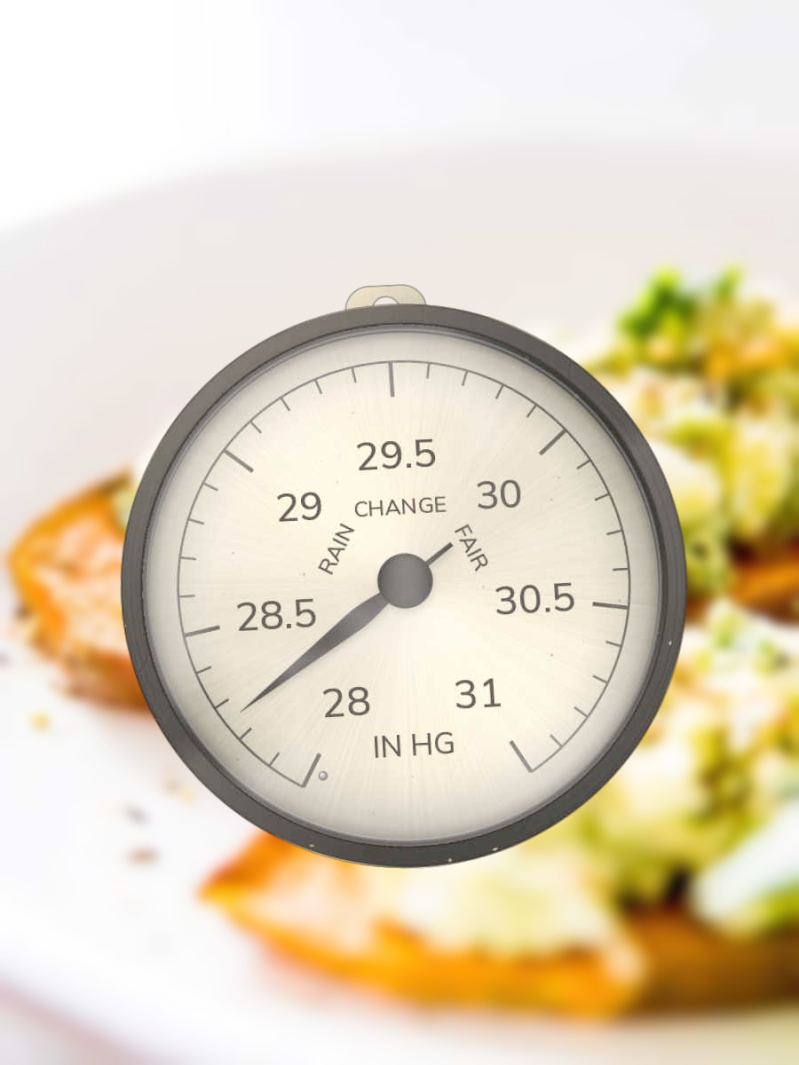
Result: 28.25 inHg
